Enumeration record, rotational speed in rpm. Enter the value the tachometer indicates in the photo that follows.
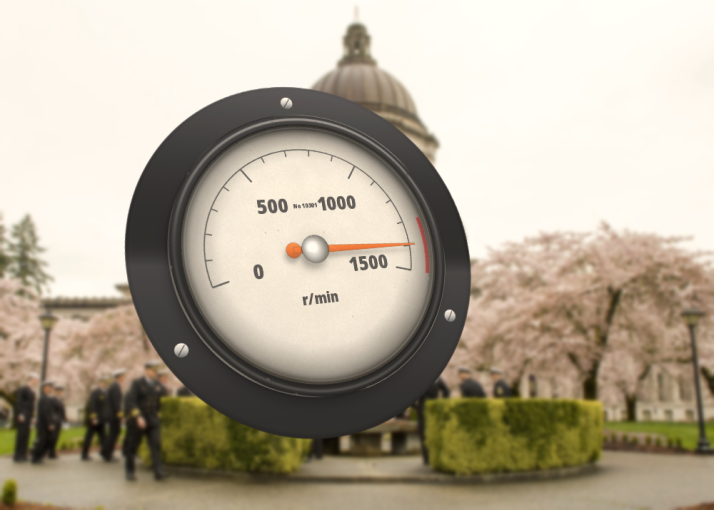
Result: 1400 rpm
